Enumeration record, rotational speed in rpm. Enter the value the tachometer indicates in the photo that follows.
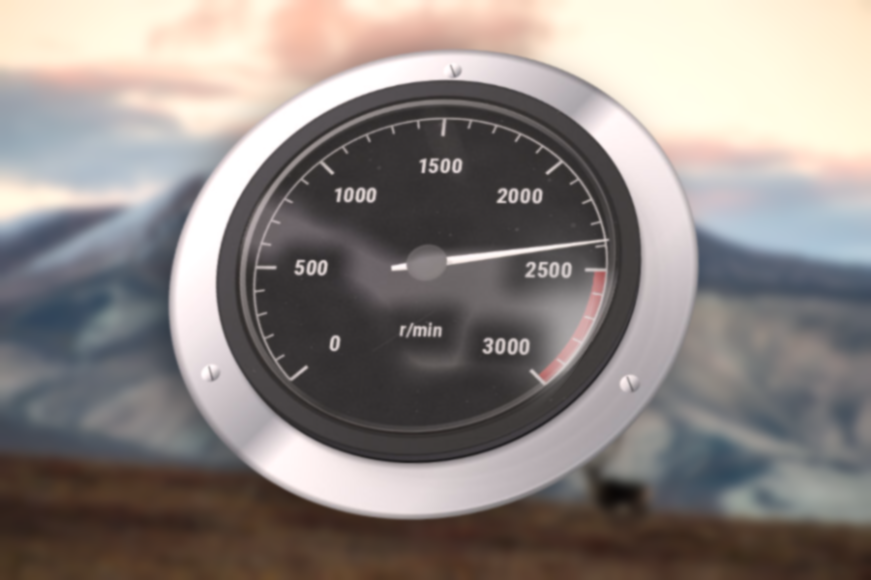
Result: 2400 rpm
